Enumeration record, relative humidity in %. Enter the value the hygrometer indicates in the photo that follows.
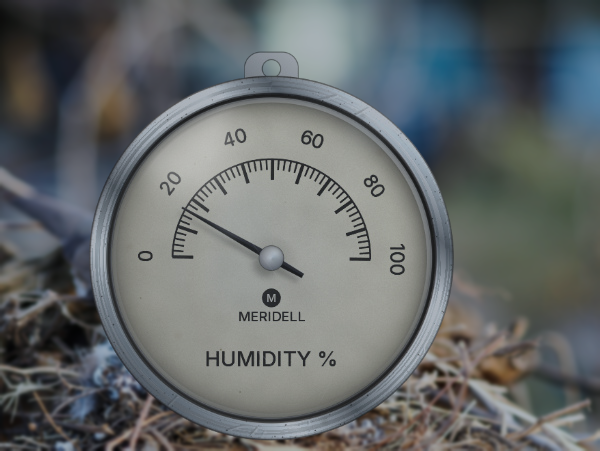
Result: 16 %
